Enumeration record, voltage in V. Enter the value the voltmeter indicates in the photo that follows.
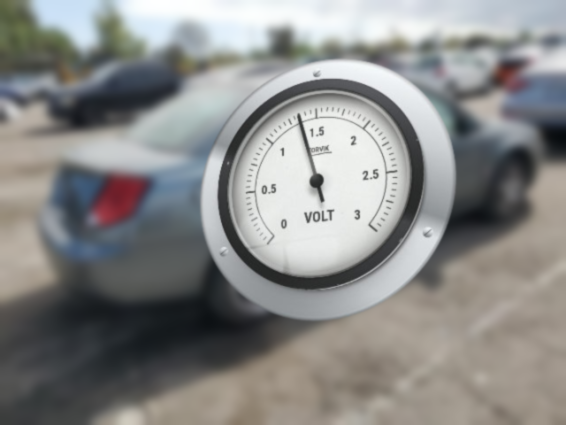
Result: 1.35 V
